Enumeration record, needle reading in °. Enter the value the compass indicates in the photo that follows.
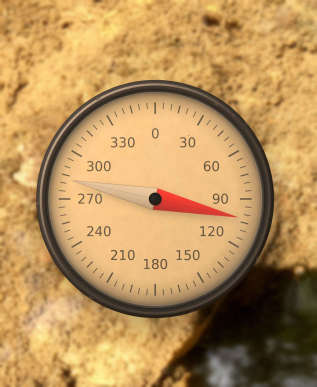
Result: 102.5 °
